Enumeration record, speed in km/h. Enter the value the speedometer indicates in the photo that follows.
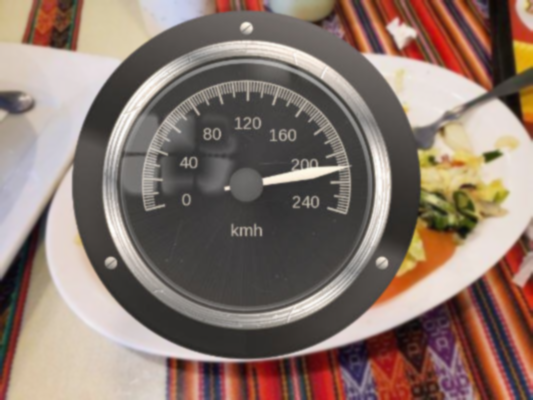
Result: 210 km/h
